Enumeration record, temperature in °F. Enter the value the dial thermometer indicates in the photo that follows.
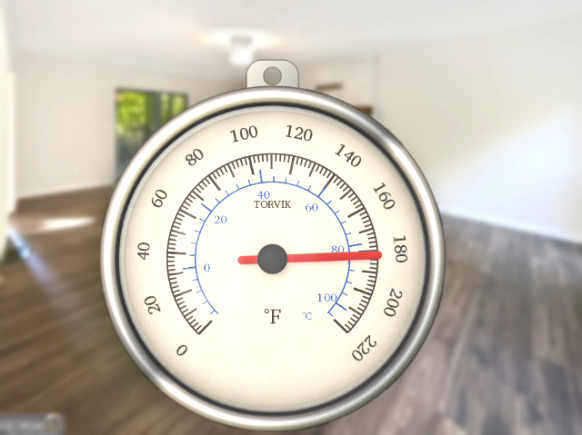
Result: 182 °F
